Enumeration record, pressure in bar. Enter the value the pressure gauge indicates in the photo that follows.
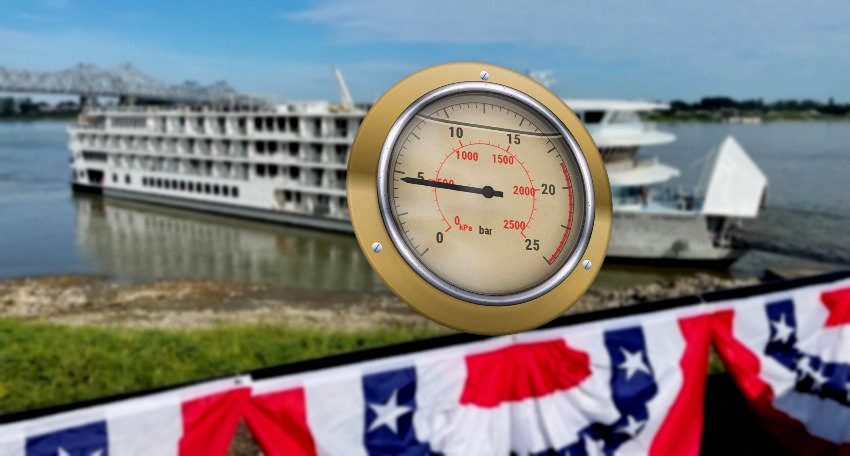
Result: 4.5 bar
